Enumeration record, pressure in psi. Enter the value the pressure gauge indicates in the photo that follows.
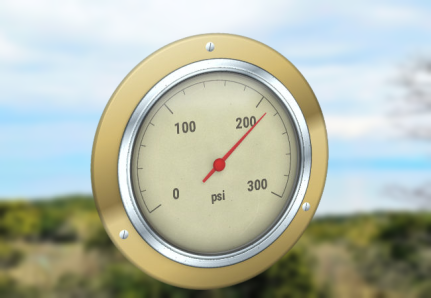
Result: 210 psi
